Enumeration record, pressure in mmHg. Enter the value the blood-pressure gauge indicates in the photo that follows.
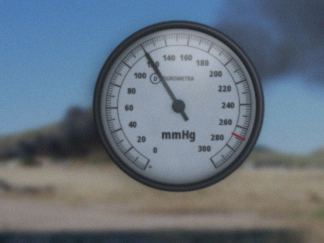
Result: 120 mmHg
